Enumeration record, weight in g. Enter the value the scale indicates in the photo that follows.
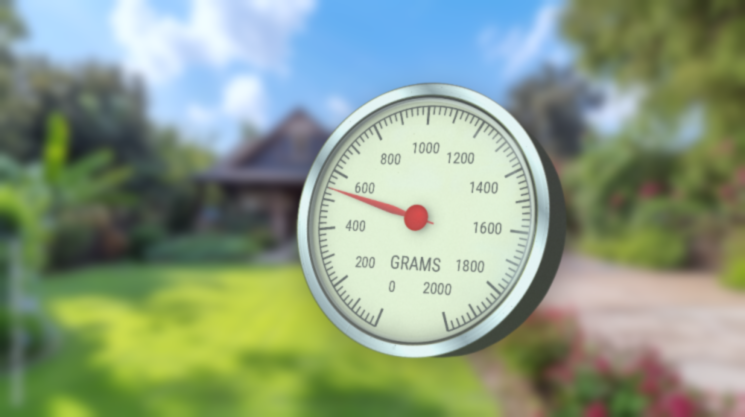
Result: 540 g
